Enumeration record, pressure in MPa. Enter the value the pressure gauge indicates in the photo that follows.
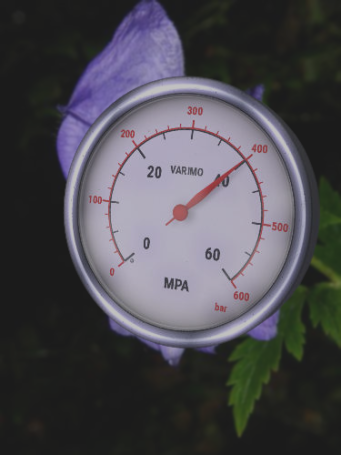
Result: 40 MPa
